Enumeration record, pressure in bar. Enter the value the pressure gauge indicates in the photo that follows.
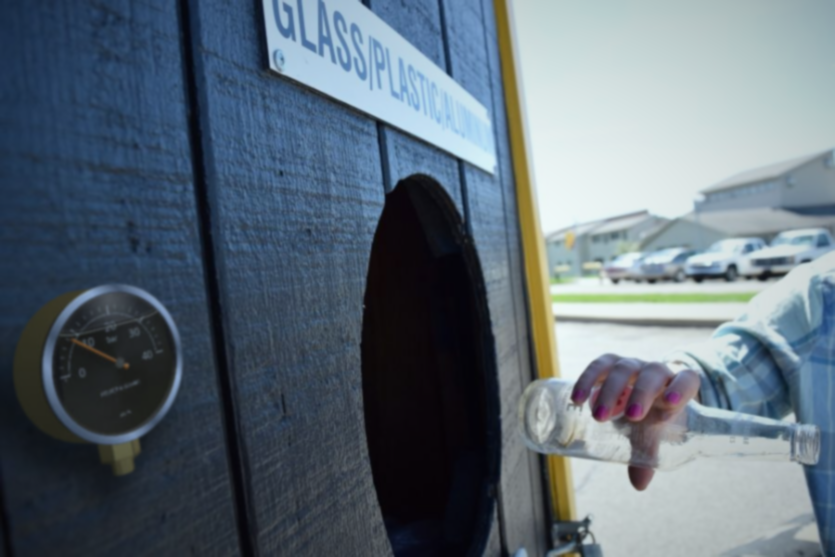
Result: 8 bar
